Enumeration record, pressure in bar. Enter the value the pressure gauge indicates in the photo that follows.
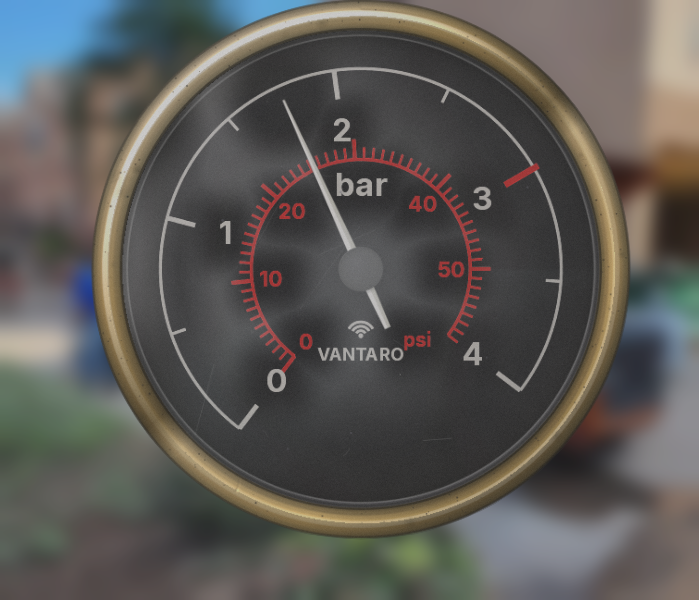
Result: 1.75 bar
